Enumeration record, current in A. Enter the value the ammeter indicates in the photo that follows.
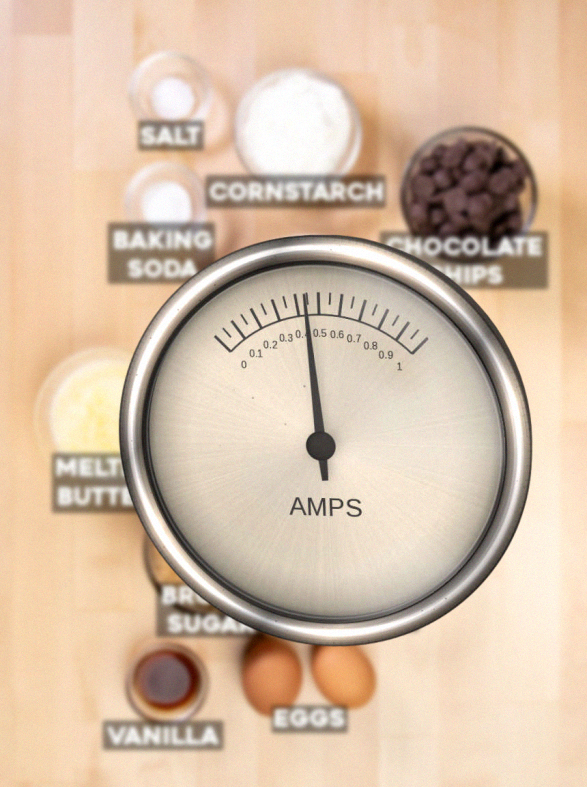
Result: 0.45 A
